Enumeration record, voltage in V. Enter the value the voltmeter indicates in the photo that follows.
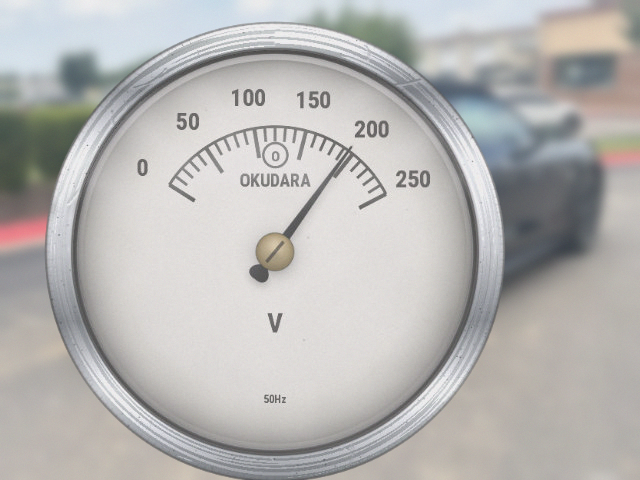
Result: 195 V
